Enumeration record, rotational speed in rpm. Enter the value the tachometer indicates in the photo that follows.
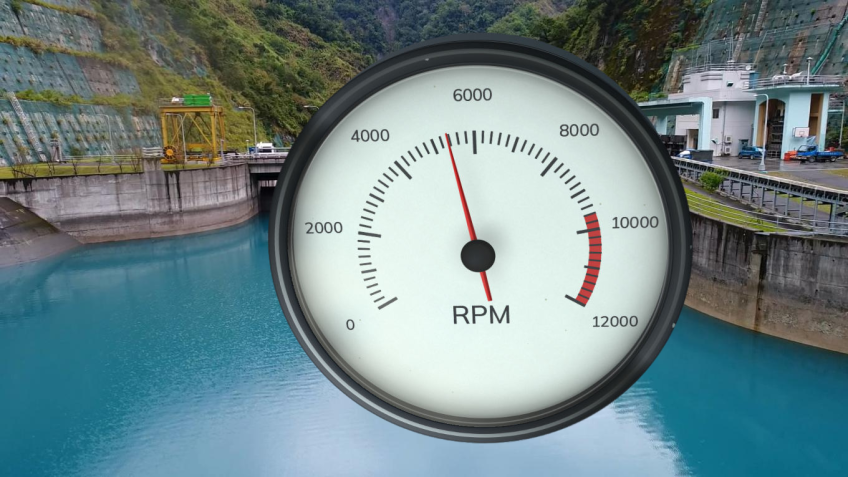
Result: 5400 rpm
